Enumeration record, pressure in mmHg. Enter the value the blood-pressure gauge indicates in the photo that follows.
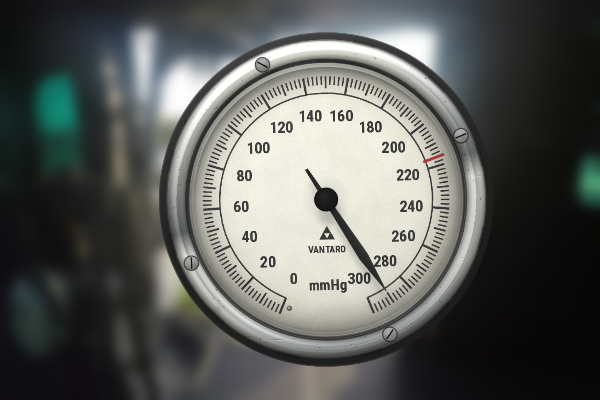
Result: 290 mmHg
